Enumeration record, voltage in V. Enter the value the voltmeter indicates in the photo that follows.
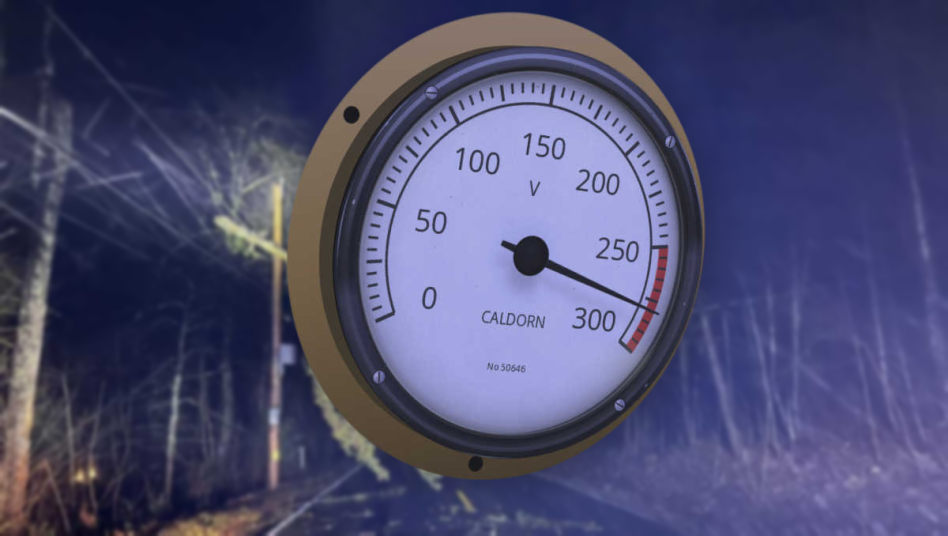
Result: 280 V
